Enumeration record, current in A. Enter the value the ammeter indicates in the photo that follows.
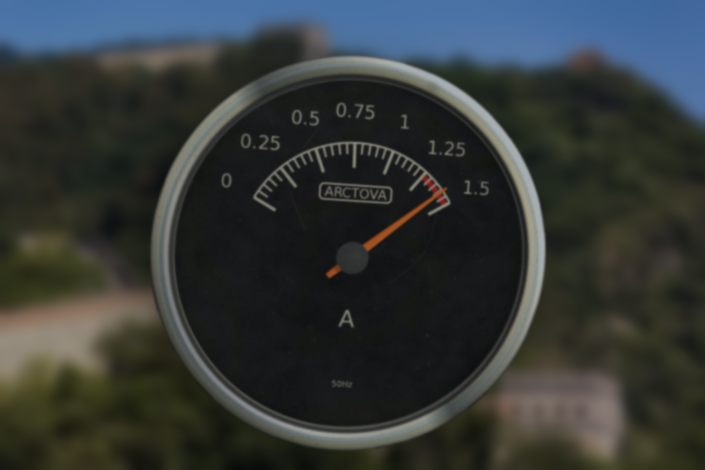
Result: 1.4 A
